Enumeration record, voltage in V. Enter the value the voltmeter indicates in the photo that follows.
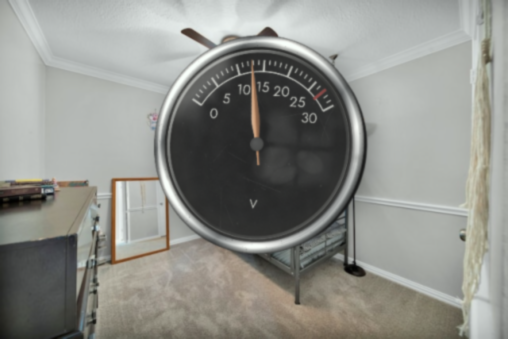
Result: 13 V
